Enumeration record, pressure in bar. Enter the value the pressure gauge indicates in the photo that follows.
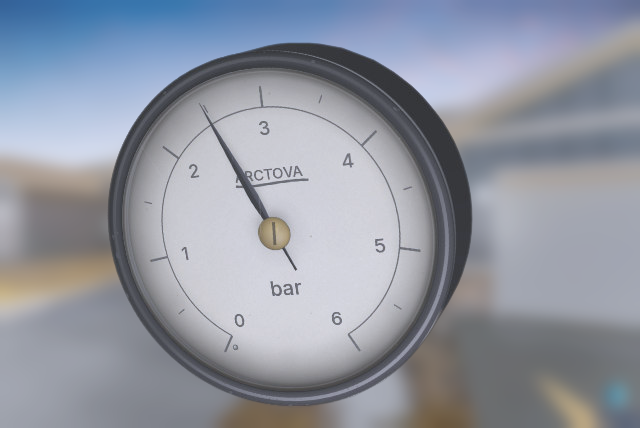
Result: 2.5 bar
